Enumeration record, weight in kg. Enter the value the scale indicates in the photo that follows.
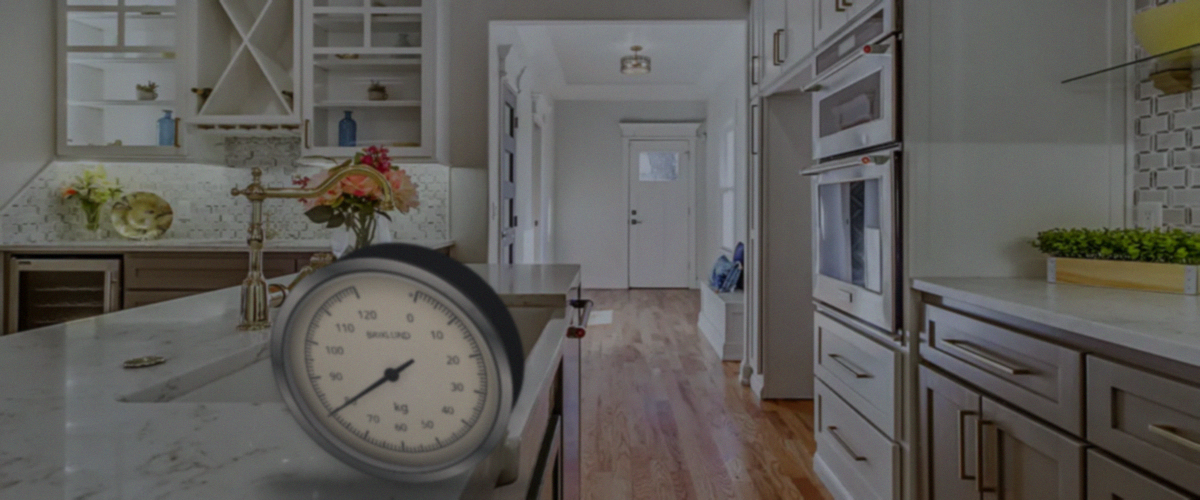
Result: 80 kg
